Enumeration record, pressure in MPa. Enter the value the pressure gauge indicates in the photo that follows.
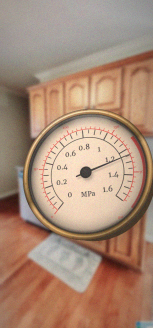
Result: 1.25 MPa
